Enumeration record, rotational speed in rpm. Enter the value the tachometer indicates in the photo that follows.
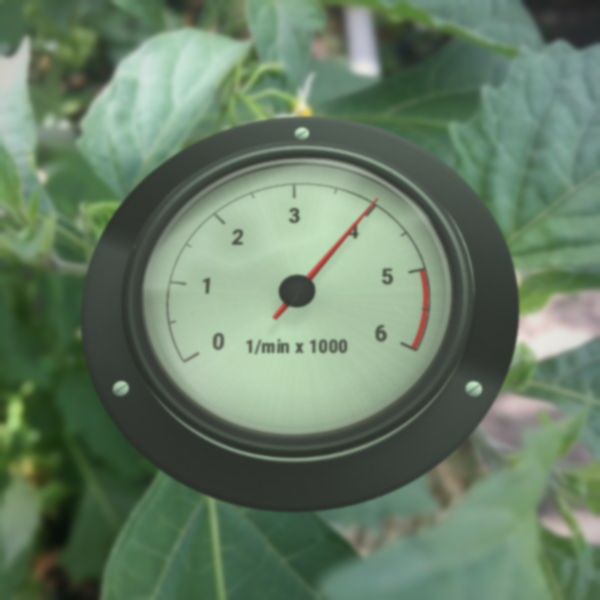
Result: 4000 rpm
